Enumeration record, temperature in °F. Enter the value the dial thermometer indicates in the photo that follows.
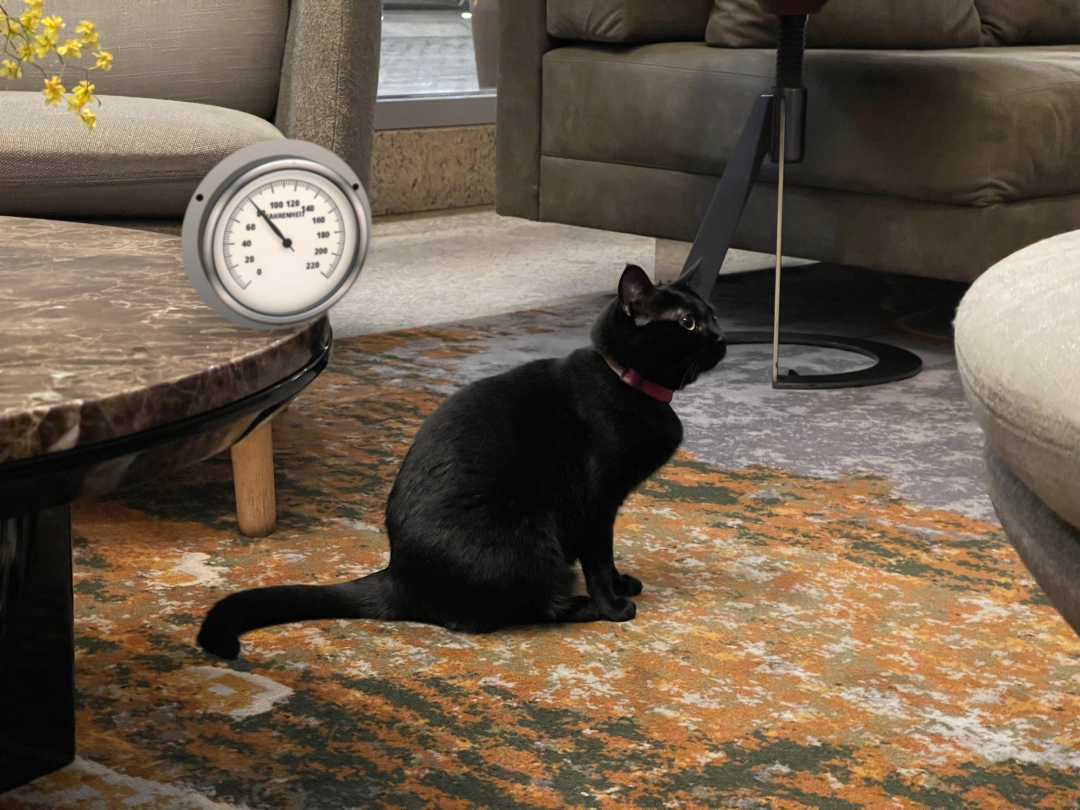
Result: 80 °F
